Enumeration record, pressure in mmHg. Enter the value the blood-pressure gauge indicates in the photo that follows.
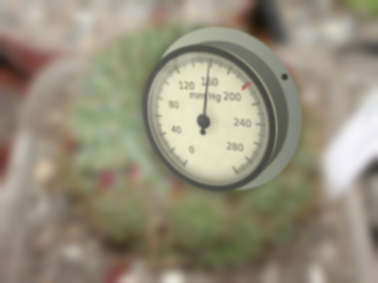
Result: 160 mmHg
